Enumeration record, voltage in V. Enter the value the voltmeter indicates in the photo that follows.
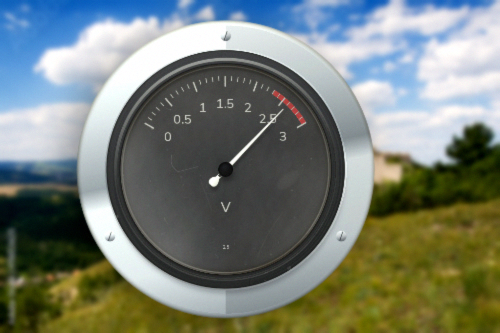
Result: 2.6 V
